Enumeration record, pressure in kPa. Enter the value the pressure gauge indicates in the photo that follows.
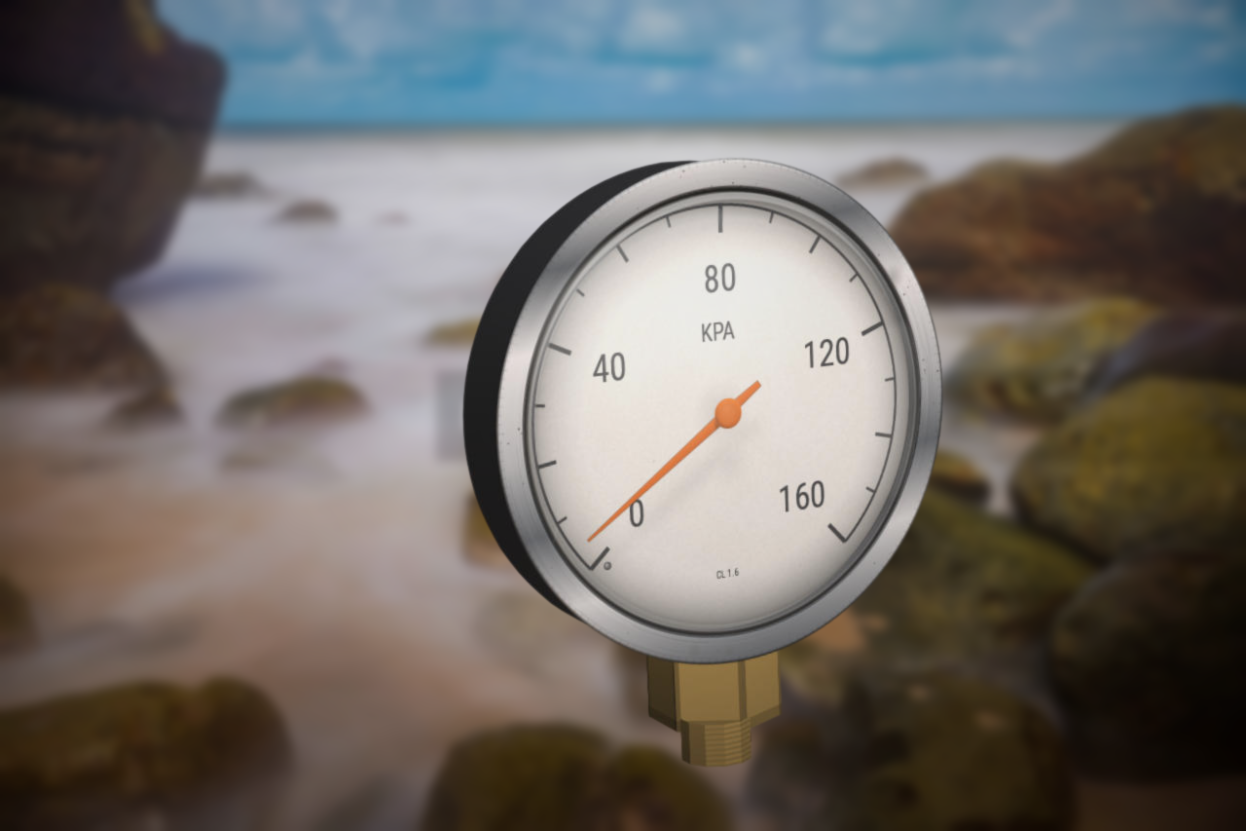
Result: 5 kPa
